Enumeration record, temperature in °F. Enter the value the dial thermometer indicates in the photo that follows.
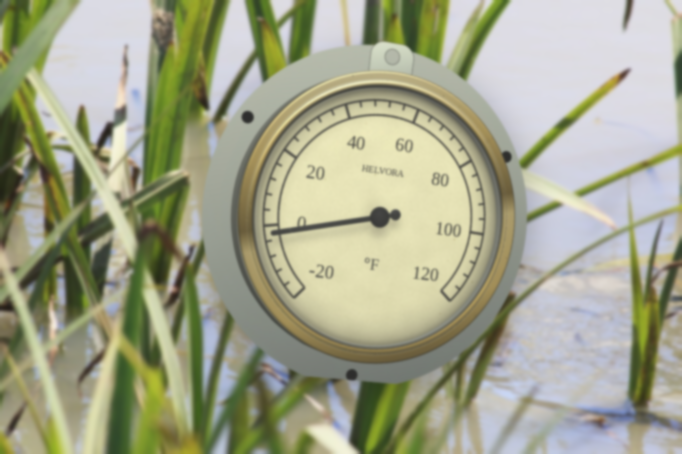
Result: -2 °F
